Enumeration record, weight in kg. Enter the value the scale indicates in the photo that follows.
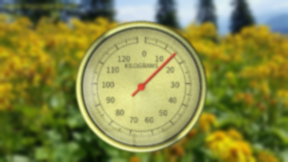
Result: 15 kg
